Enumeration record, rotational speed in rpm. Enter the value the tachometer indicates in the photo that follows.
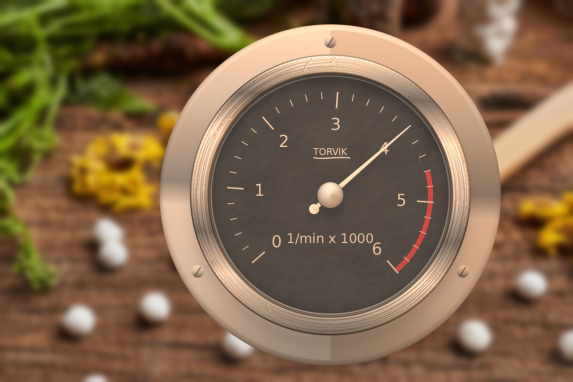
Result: 4000 rpm
